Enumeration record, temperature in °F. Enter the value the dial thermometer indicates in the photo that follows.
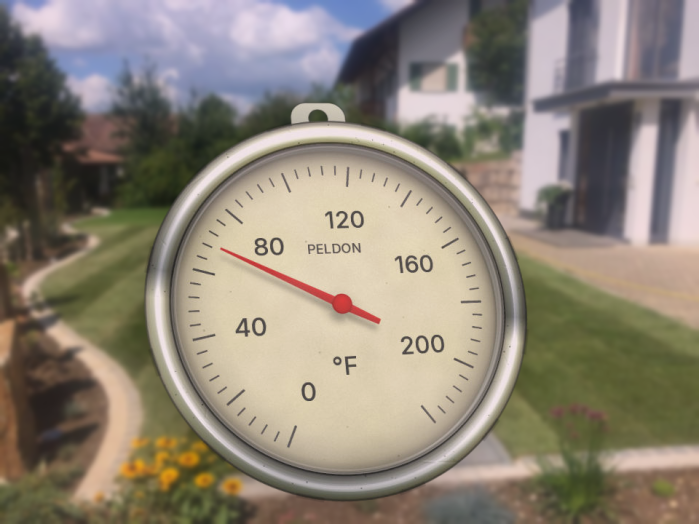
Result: 68 °F
